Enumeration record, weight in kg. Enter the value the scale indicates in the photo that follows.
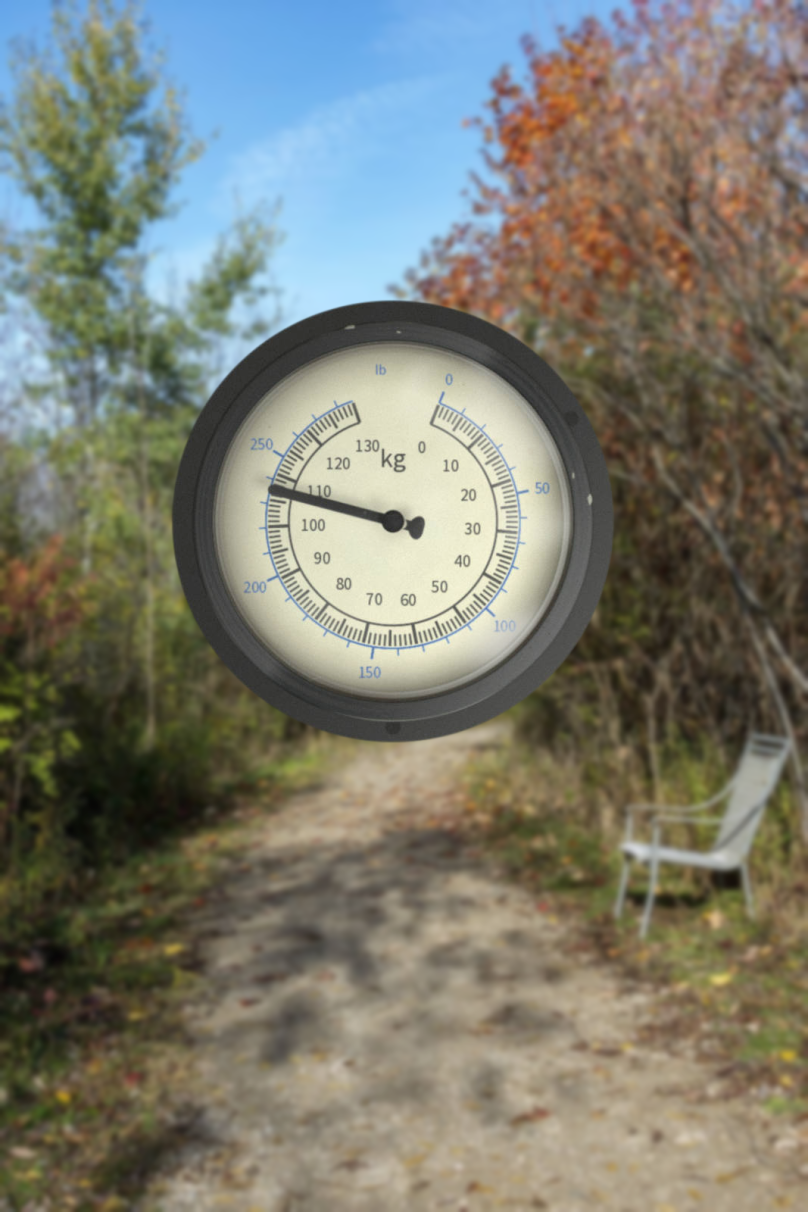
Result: 107 kg
